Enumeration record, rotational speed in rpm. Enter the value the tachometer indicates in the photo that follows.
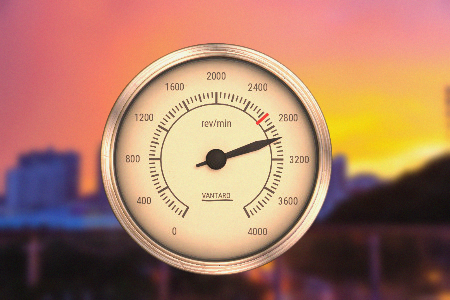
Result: 2950 rpm
